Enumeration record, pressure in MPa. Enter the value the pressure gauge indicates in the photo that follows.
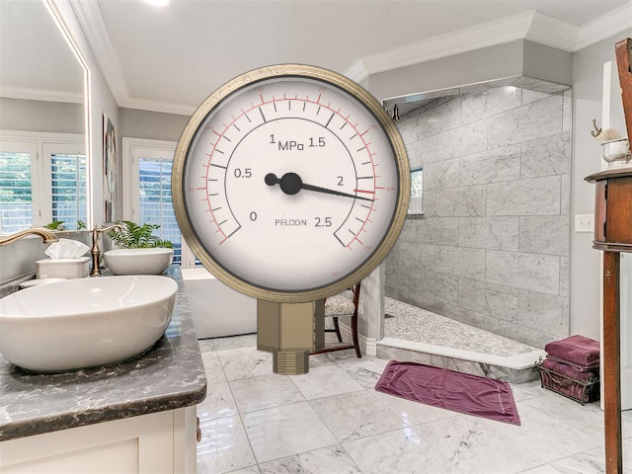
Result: 2.15 MPa
